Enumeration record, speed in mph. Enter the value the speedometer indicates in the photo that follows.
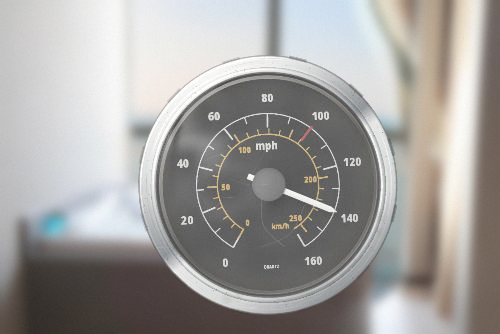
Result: 140 mph
